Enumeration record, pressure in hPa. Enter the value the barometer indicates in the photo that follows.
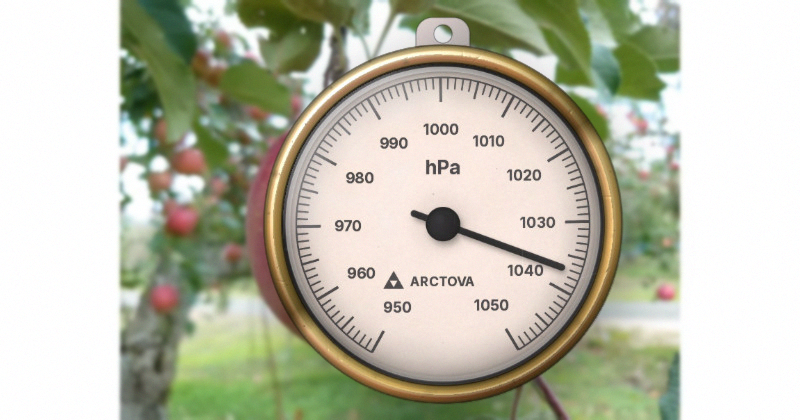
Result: 1037 hPa
